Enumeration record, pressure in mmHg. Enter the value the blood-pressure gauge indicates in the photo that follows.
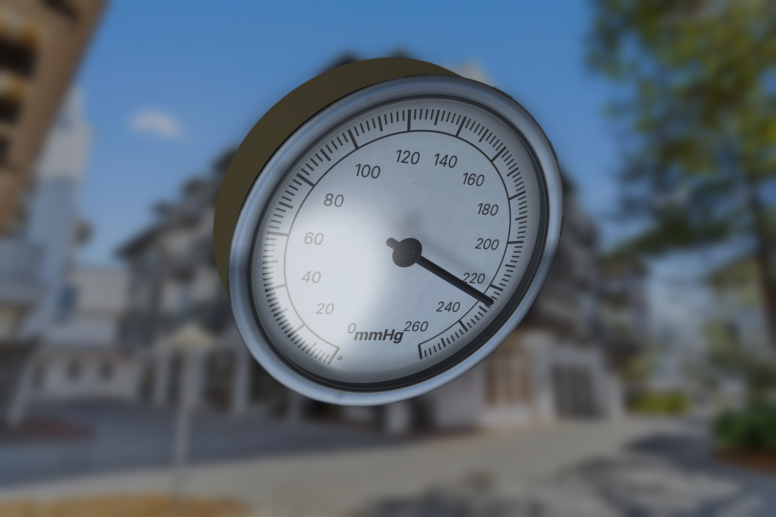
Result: 226 mmHg
